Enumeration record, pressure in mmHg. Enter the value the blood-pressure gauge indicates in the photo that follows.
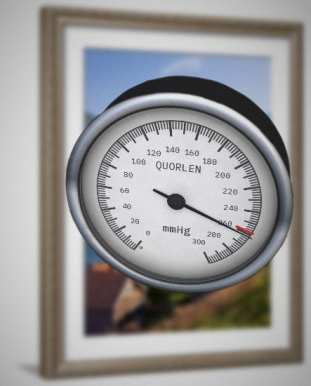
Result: 260 mmHg
